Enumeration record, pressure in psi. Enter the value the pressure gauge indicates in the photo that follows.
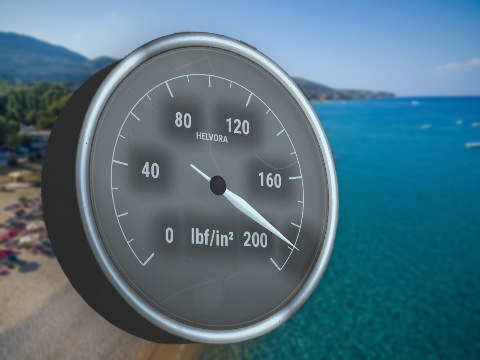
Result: 190 psi
